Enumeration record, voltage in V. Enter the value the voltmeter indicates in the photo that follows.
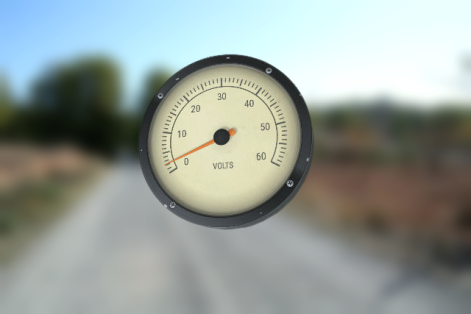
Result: 2 V
